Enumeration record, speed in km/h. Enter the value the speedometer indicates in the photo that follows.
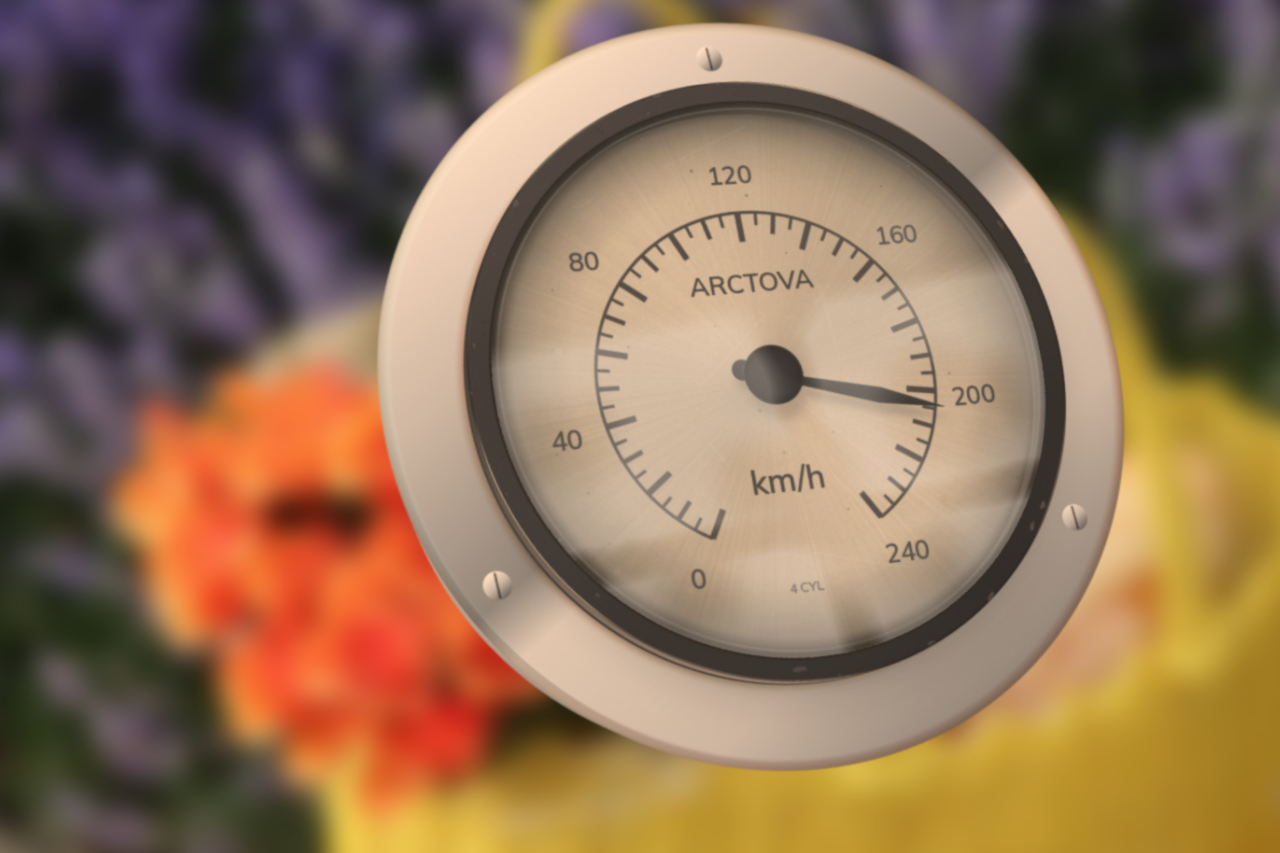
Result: 205 km/h
